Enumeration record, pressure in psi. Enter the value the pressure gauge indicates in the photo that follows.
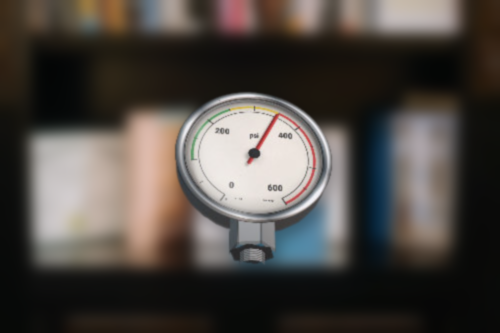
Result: 350 psi
